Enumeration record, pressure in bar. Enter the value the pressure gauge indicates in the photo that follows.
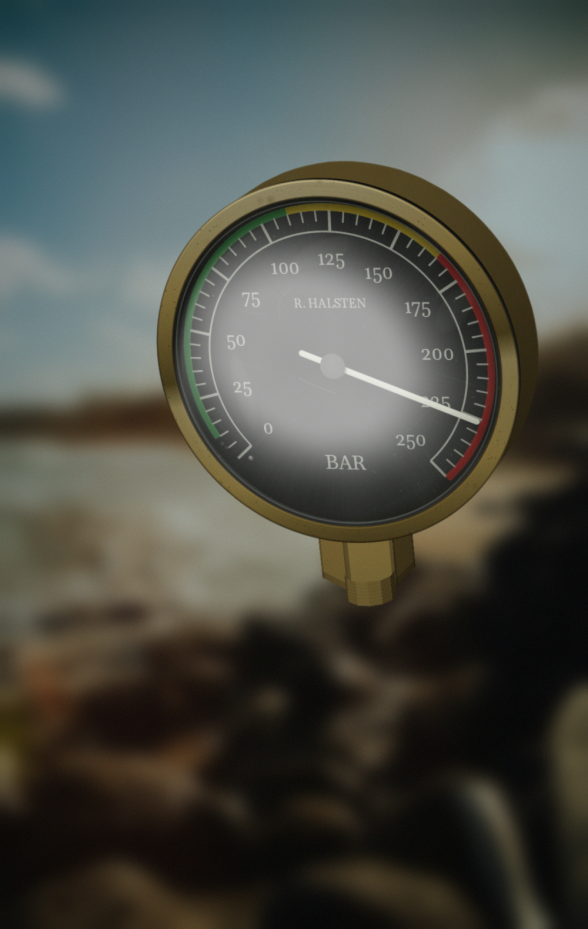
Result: 225 bar
